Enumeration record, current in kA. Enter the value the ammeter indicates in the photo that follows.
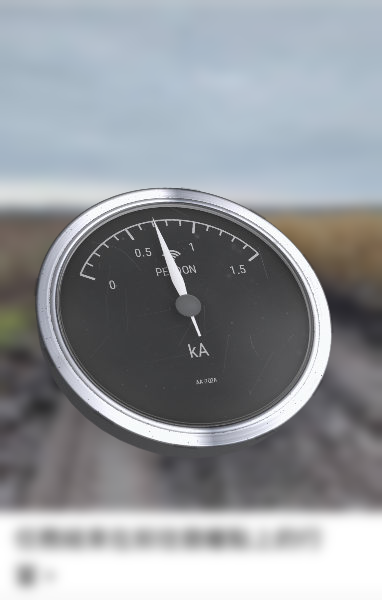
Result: 0.7 kA
